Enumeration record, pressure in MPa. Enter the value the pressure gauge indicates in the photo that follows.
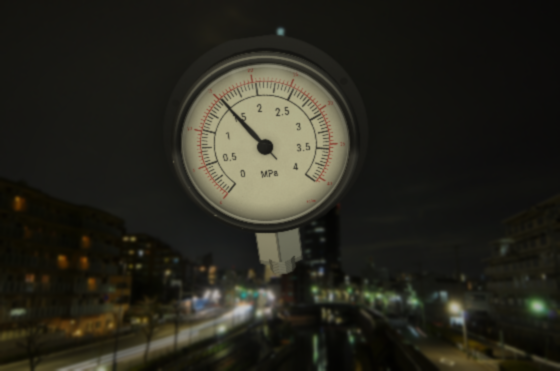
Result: 1.5 MPa
